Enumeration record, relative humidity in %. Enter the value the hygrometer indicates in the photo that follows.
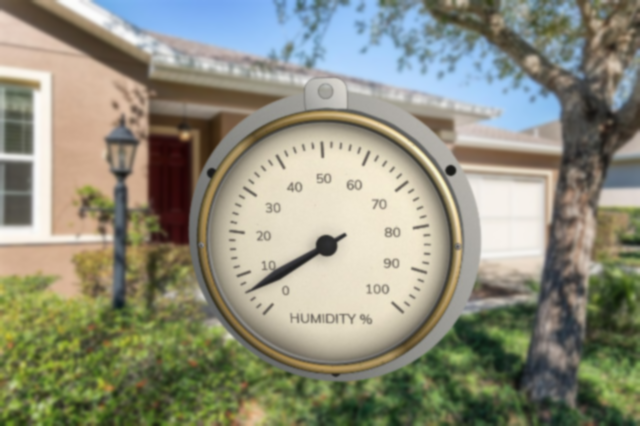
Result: 6 %
